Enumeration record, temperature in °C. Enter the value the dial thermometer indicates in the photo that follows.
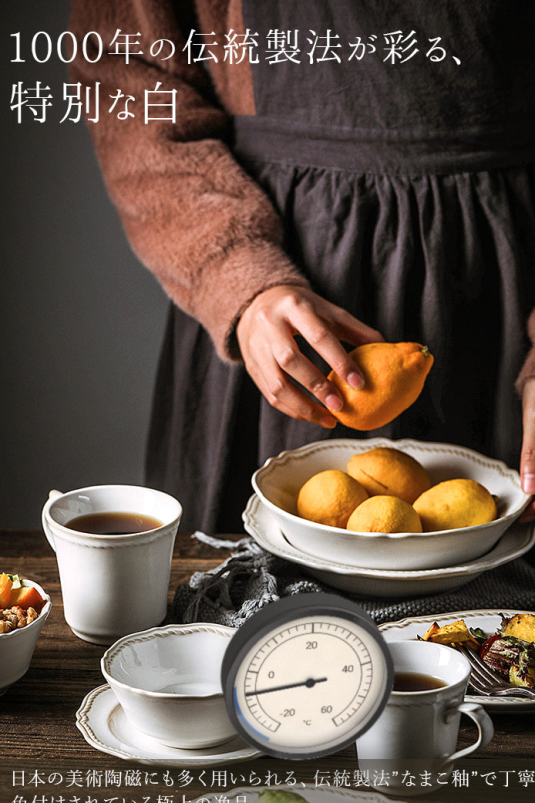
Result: -6 °C
